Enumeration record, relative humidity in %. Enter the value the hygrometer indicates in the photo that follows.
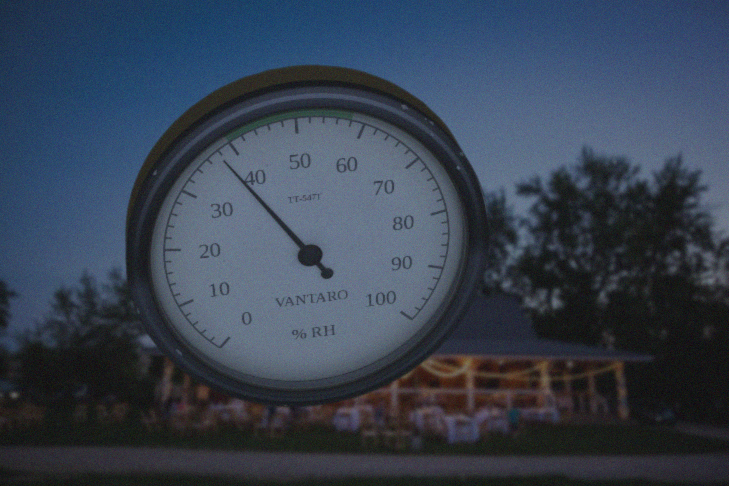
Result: 38 %
